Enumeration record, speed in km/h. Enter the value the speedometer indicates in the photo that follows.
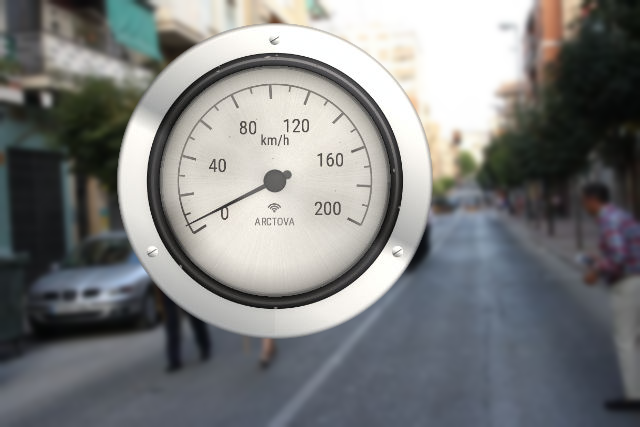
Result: 5 km/h
